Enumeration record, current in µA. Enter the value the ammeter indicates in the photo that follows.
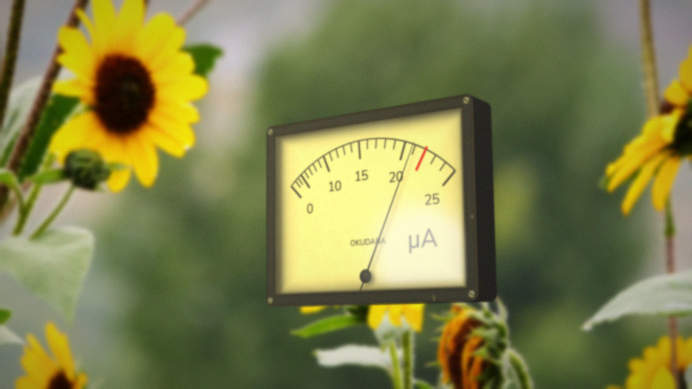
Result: 21 µA
